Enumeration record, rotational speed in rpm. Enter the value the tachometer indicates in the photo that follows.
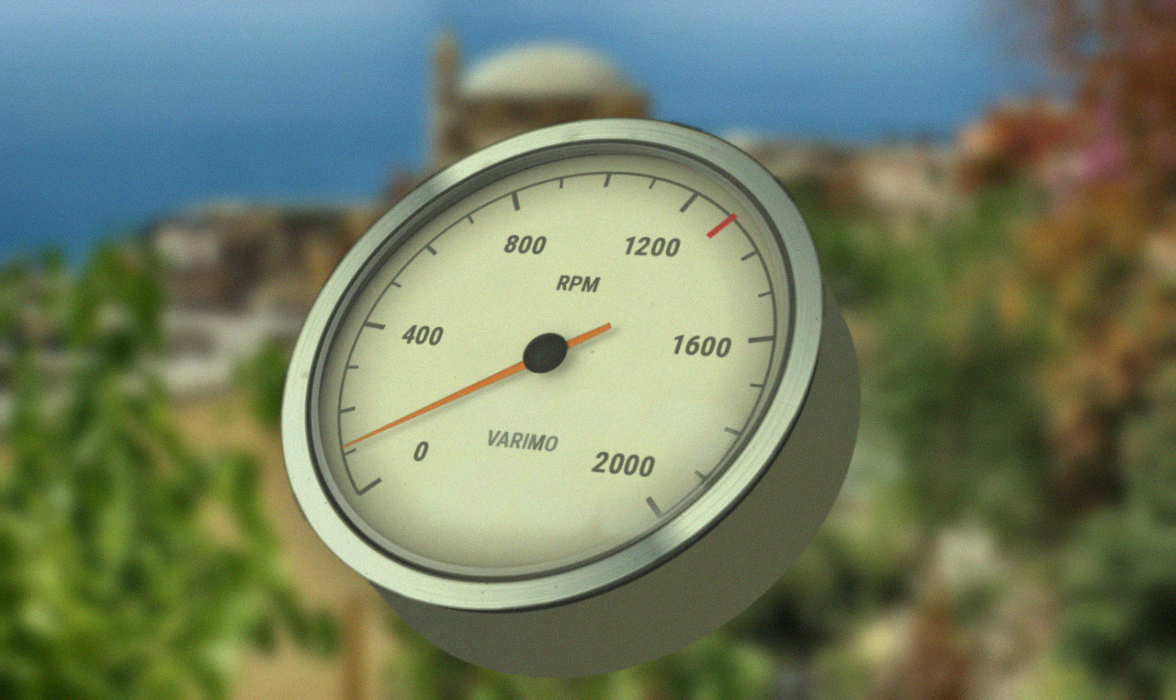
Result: 100 rpm
